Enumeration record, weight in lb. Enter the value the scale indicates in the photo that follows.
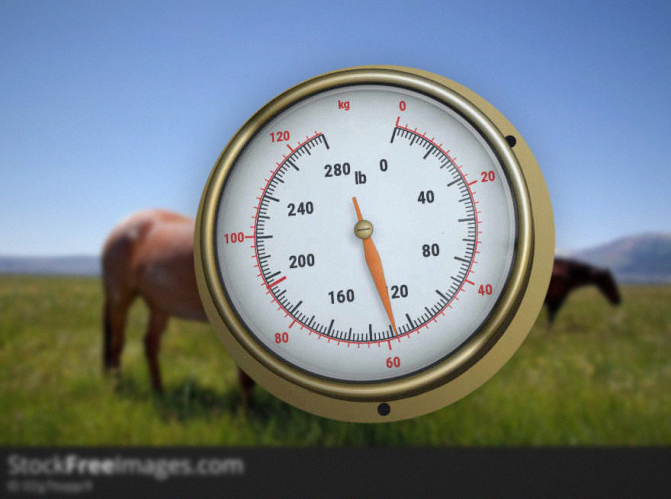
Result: 128 lb
